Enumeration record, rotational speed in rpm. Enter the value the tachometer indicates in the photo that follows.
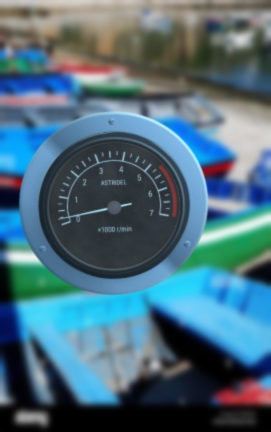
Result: 250 rpm
